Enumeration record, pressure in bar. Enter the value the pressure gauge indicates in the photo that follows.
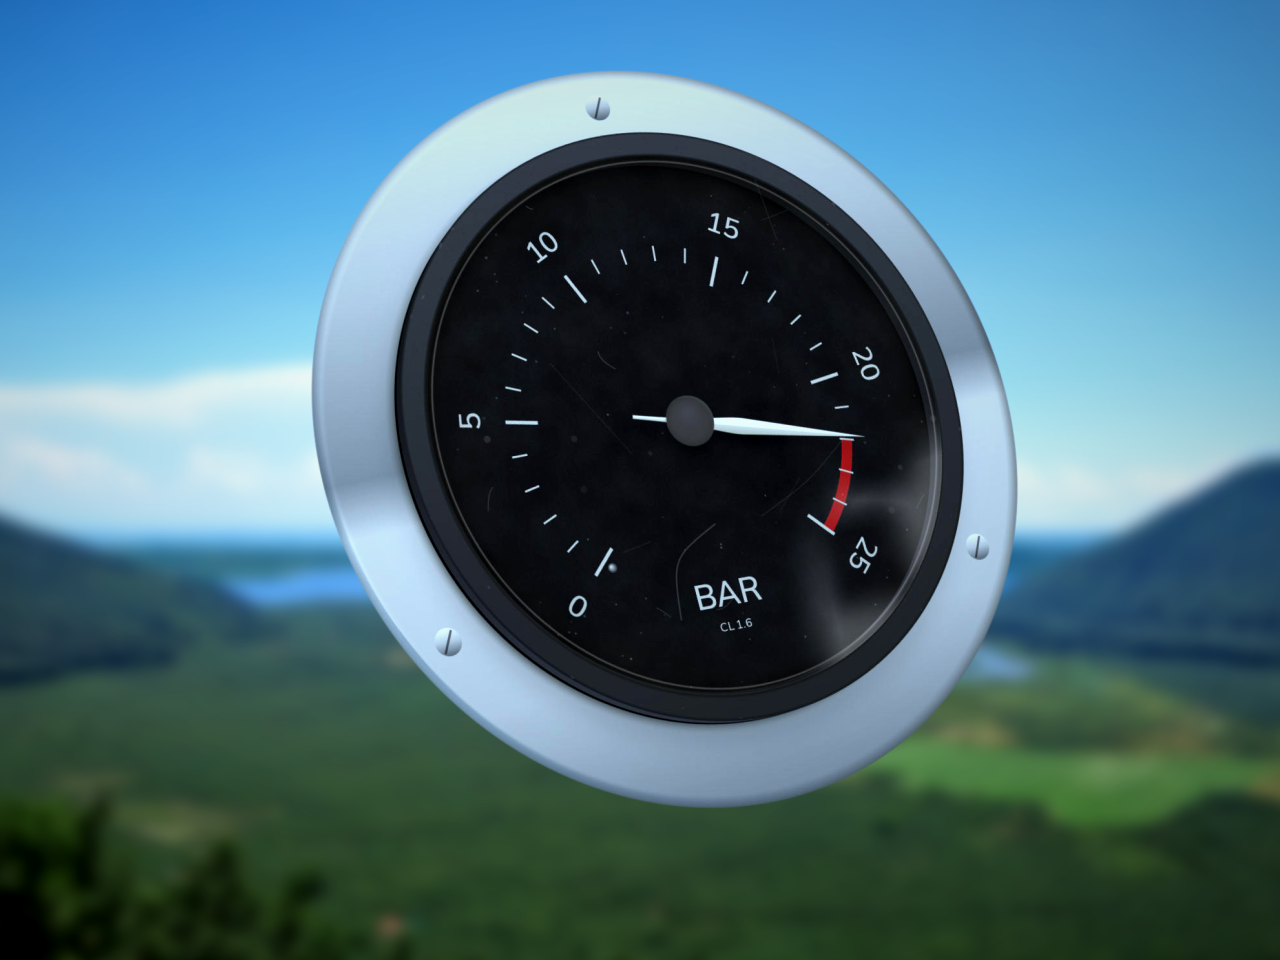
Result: 22 bar
